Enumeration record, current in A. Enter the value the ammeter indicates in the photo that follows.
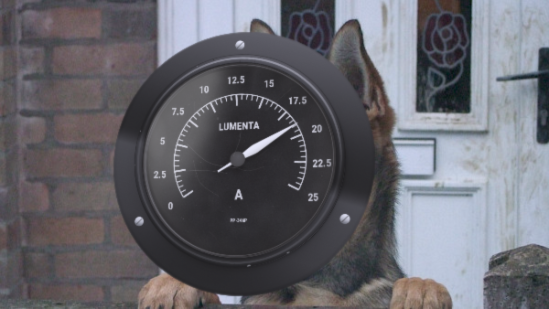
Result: 19 A
